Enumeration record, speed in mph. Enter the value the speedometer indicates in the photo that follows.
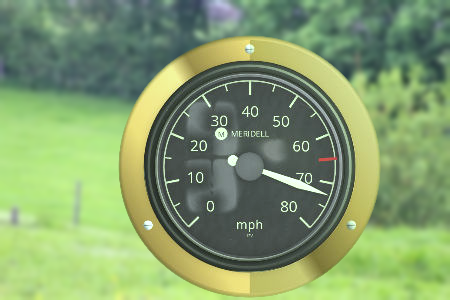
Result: 72.5 mph
